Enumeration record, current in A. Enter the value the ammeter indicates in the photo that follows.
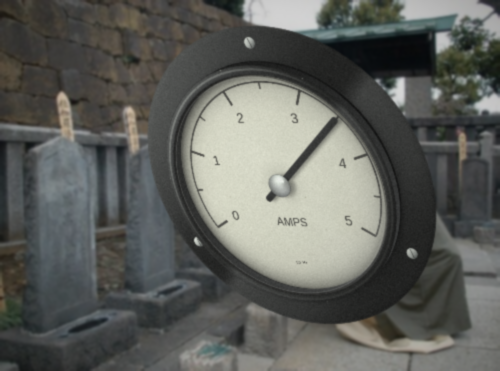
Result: 3.5 A
